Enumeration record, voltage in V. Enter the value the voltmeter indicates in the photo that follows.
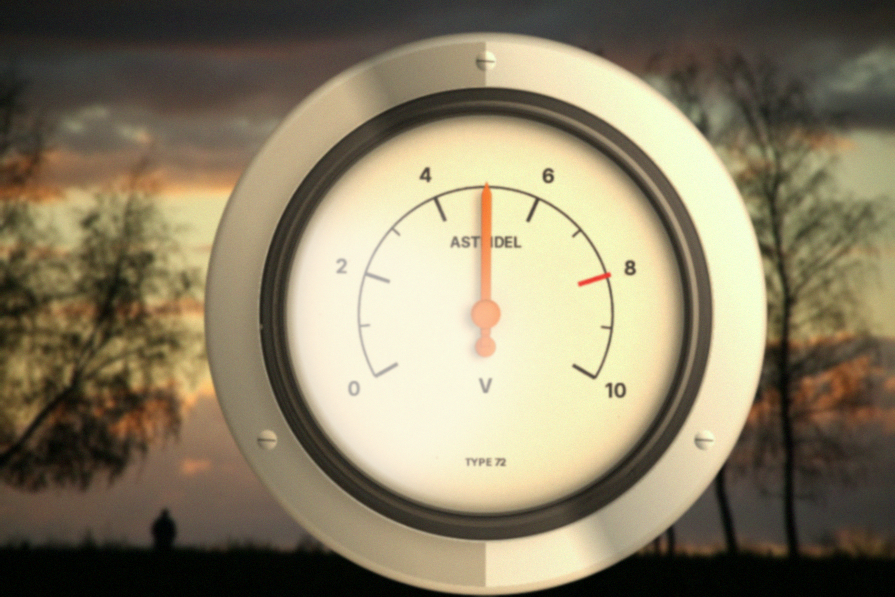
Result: 5 V
